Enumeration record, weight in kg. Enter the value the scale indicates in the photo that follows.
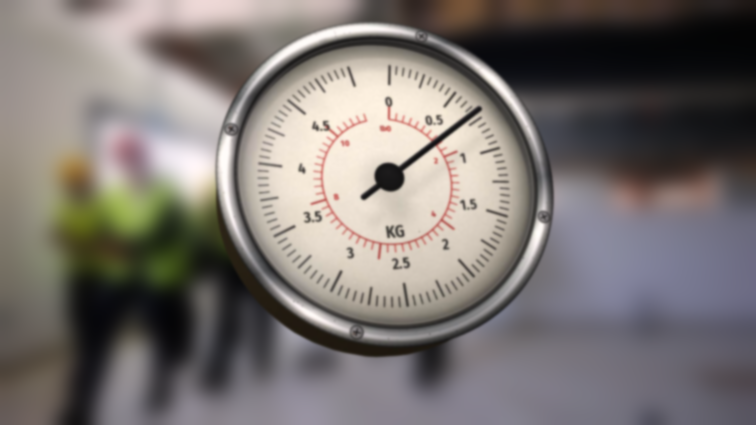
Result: 0.7 kg
